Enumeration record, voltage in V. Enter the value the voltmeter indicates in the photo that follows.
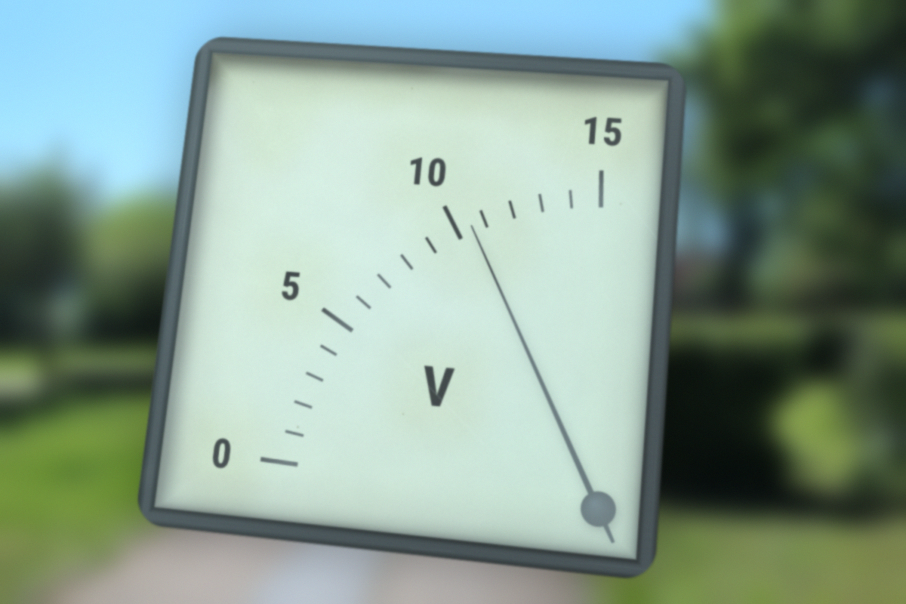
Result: 10.5 V
